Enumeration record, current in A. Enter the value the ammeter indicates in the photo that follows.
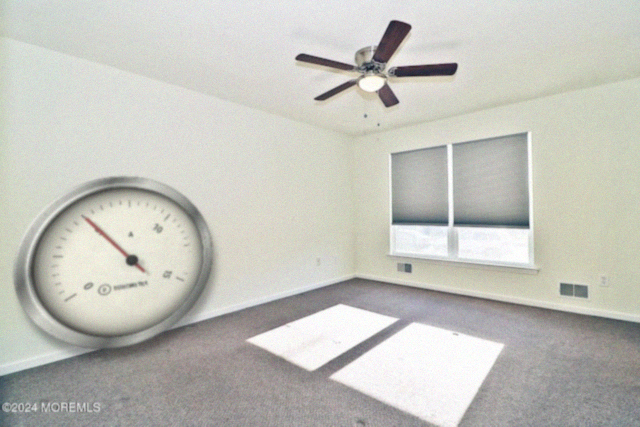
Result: 5 A
